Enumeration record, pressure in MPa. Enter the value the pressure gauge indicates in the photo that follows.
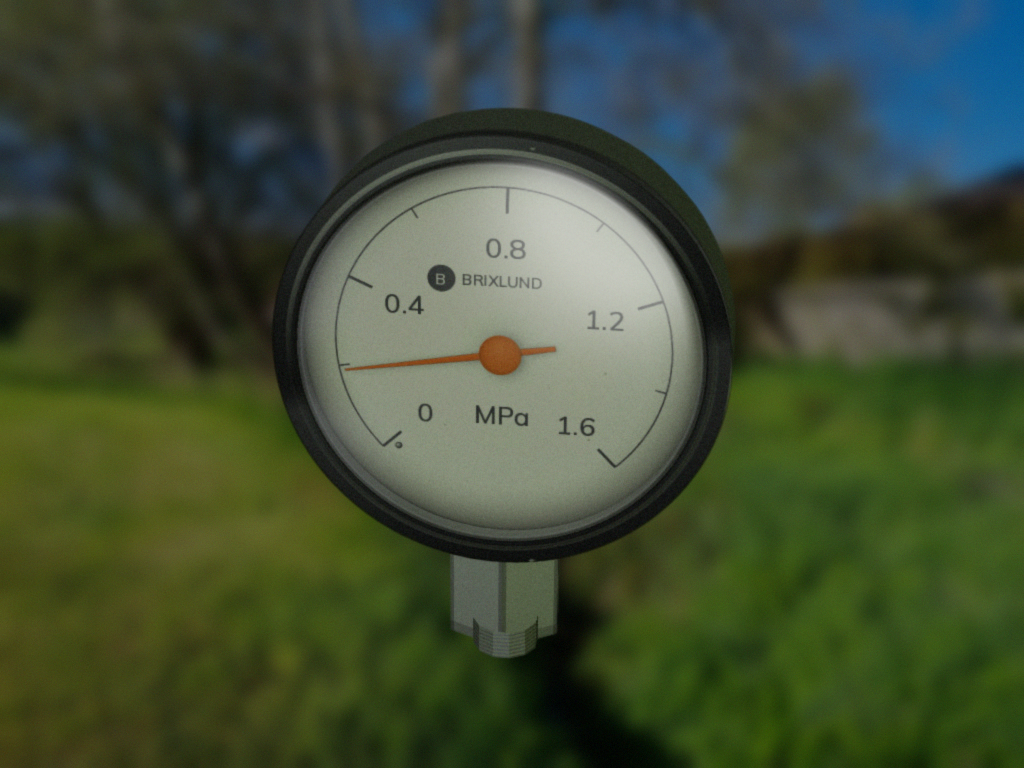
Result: 0.2 MPa
